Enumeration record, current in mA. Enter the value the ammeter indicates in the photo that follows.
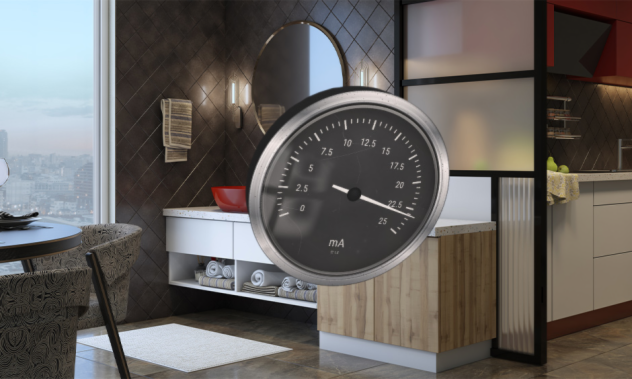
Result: 23 mA
